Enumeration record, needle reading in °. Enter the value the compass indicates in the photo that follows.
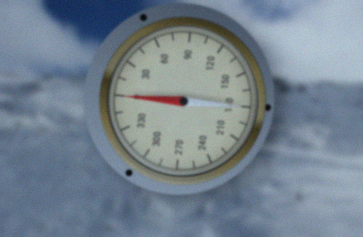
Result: 0 °
